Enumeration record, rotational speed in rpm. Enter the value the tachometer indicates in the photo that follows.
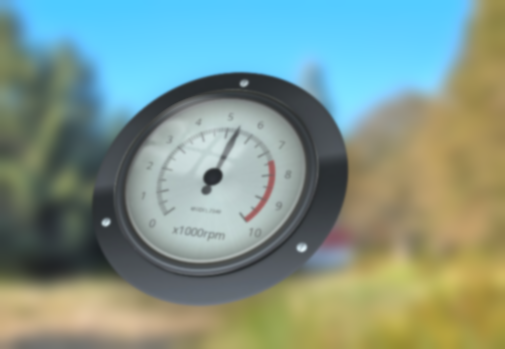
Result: 5500 rpm
